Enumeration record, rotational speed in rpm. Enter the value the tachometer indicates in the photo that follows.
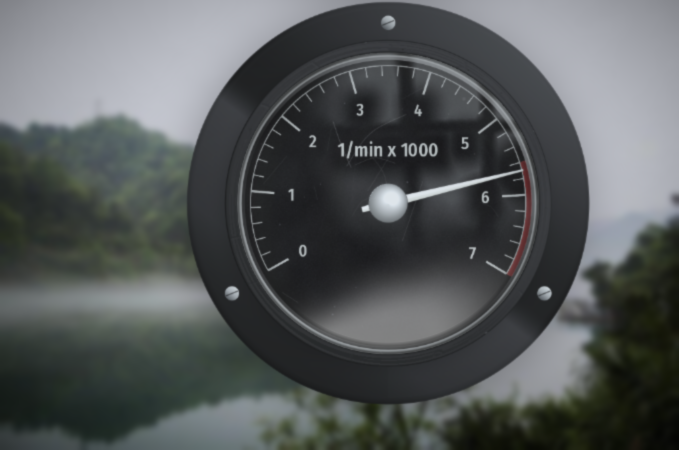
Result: 5700 rpm
